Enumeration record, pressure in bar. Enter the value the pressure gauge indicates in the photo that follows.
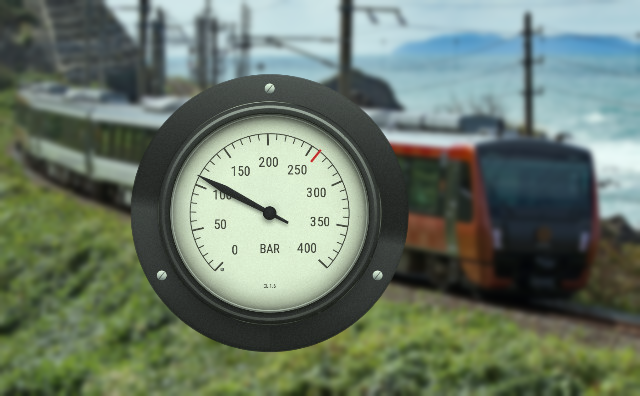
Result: 110 bar
